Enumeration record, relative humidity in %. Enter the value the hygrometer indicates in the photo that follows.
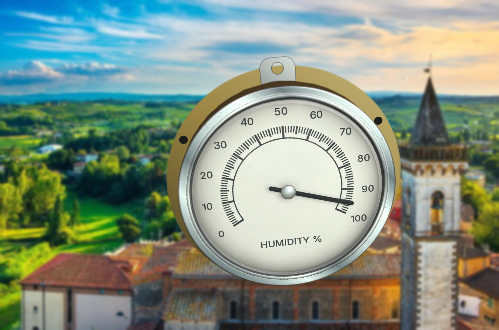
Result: 95 %
